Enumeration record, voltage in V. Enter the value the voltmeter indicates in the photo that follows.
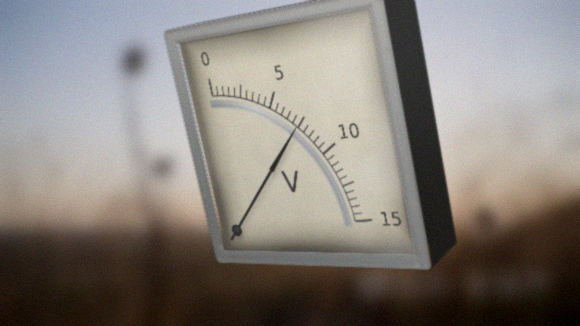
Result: 7.5 V
